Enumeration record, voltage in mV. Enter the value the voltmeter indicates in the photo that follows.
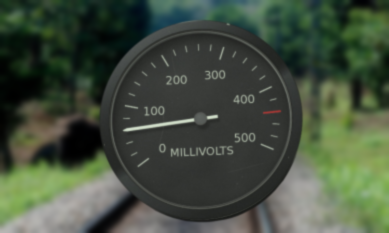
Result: 60 mV
